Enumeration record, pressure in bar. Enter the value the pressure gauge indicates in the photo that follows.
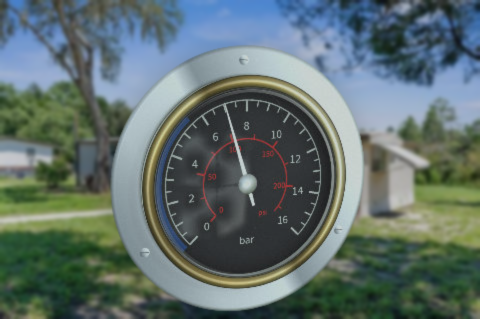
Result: 7 bar
